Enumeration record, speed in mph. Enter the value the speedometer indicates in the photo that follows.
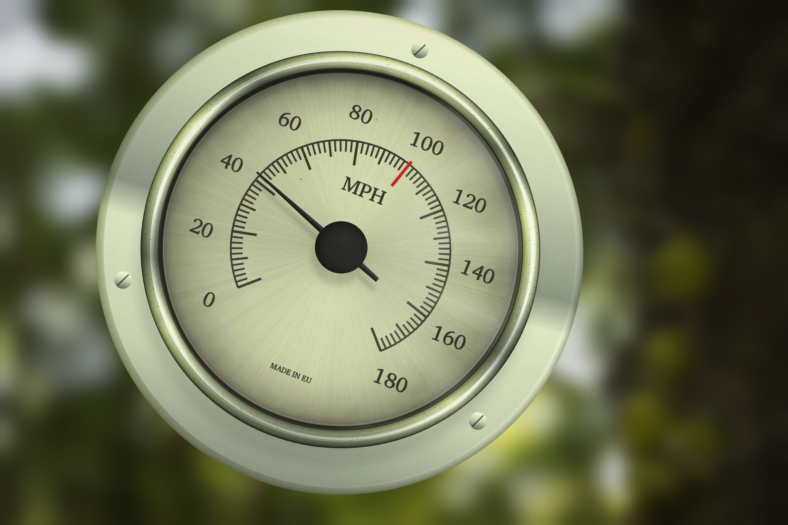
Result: 42 mph
